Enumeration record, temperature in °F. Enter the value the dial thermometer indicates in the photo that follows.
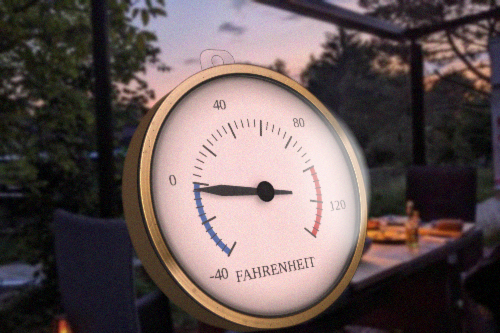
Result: -4 °F
